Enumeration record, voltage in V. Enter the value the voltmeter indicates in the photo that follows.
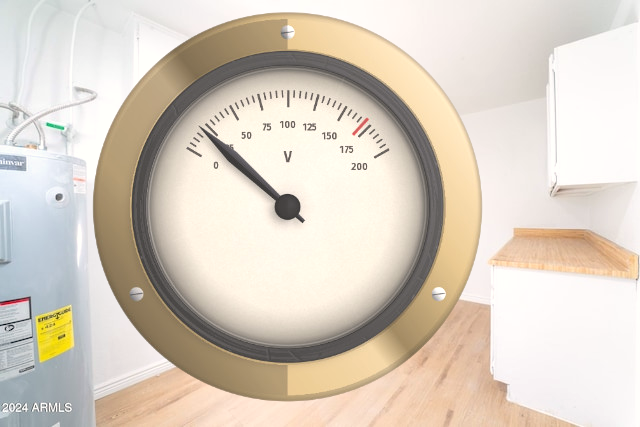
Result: 20 V
